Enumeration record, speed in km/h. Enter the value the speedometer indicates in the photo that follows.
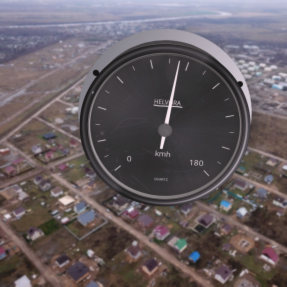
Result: 95 km/h
